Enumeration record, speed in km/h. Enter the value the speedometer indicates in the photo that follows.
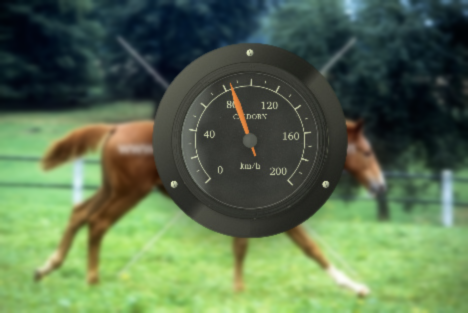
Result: 85 km/h
